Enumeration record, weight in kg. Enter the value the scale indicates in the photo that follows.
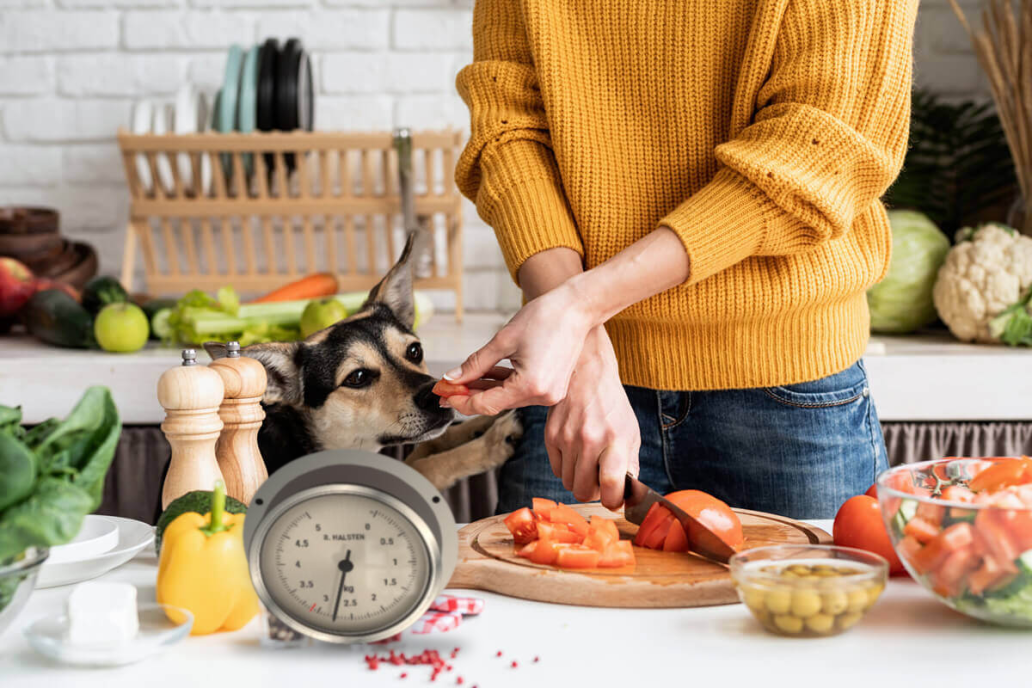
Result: 2.75 kg
